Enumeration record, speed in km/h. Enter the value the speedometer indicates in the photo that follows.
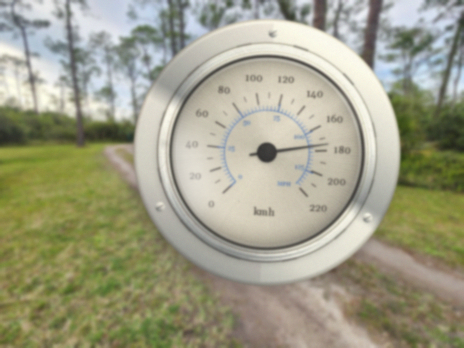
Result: 175 km/h
